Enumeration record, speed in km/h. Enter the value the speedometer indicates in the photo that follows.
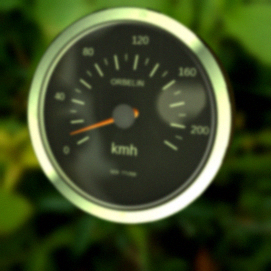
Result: 10 km/h
